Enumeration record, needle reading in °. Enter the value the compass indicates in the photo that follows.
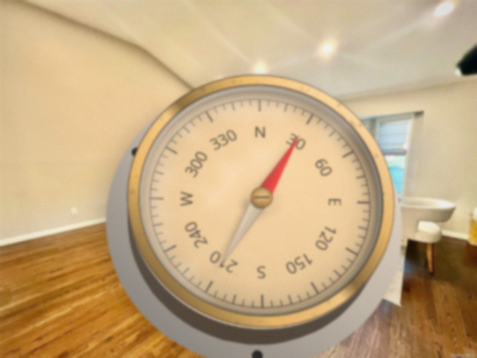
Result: 30 °
